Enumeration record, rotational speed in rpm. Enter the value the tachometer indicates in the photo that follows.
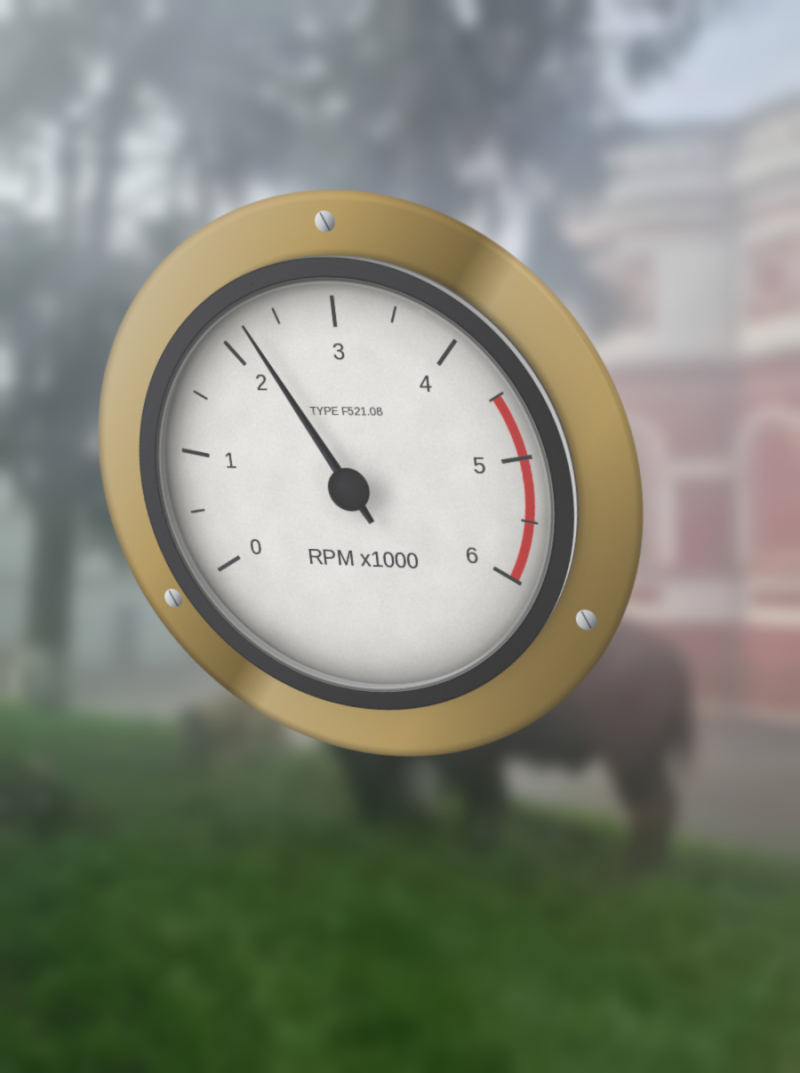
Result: 2250 rpm
